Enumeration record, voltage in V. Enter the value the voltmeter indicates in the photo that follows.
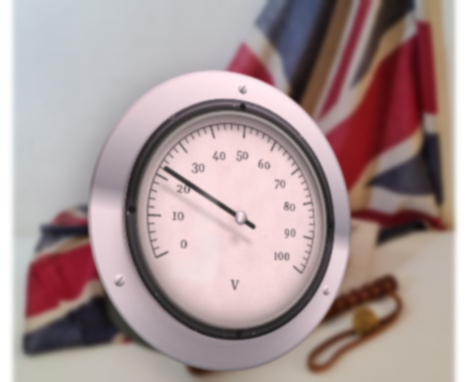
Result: 22 V
